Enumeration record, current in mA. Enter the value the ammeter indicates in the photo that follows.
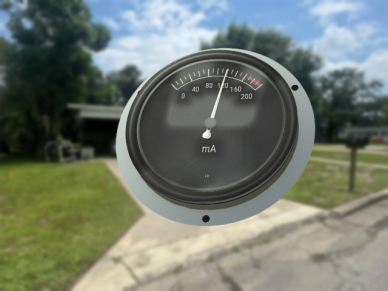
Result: 120 mA
